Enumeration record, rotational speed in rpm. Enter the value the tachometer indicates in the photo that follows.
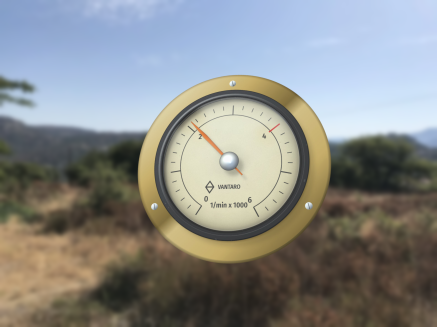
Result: 2100 rpm
